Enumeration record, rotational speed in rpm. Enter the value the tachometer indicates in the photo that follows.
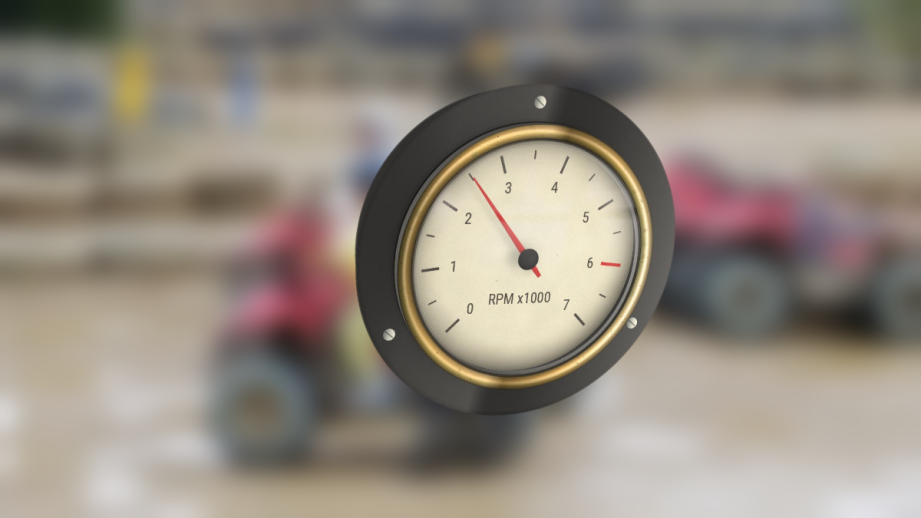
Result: 2500 rpm
